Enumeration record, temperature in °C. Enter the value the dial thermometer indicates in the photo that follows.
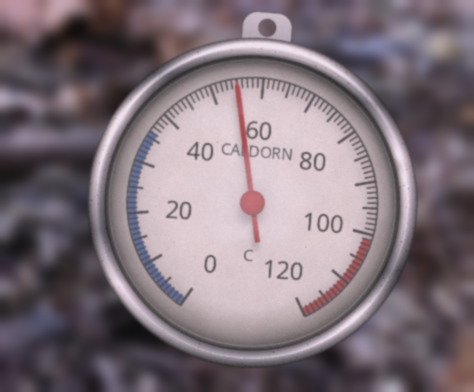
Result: 55 °C
